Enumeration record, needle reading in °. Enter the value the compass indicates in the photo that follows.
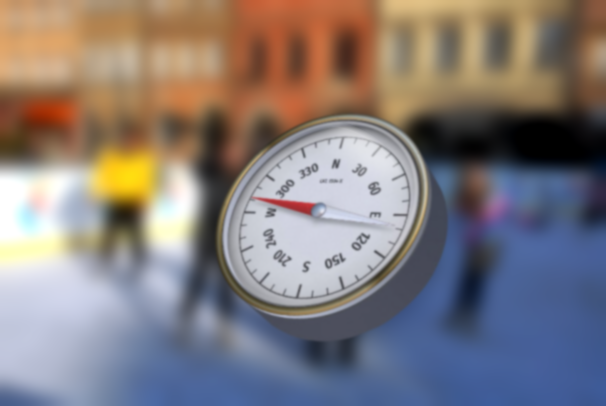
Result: 280 °
